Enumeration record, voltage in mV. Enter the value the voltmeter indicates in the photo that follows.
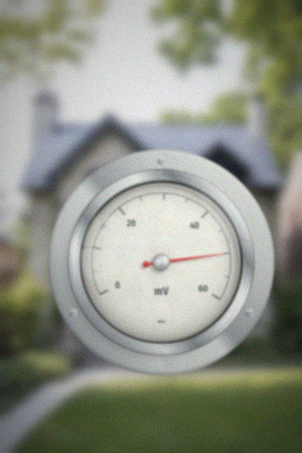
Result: 50 mV
